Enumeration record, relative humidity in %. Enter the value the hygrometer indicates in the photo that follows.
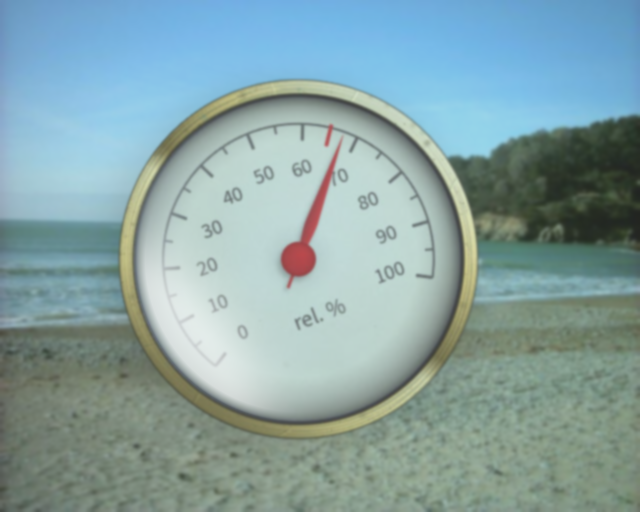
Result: 67.5 %
